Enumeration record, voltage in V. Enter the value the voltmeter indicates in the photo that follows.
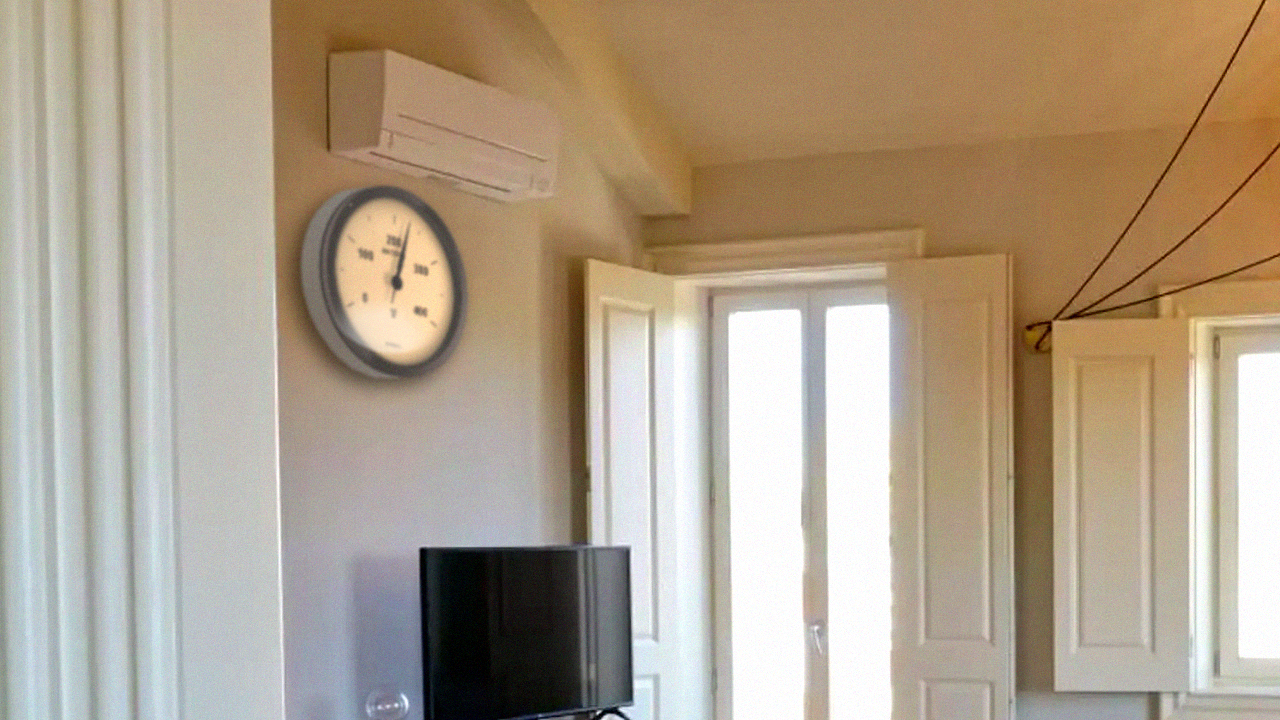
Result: 225 V
